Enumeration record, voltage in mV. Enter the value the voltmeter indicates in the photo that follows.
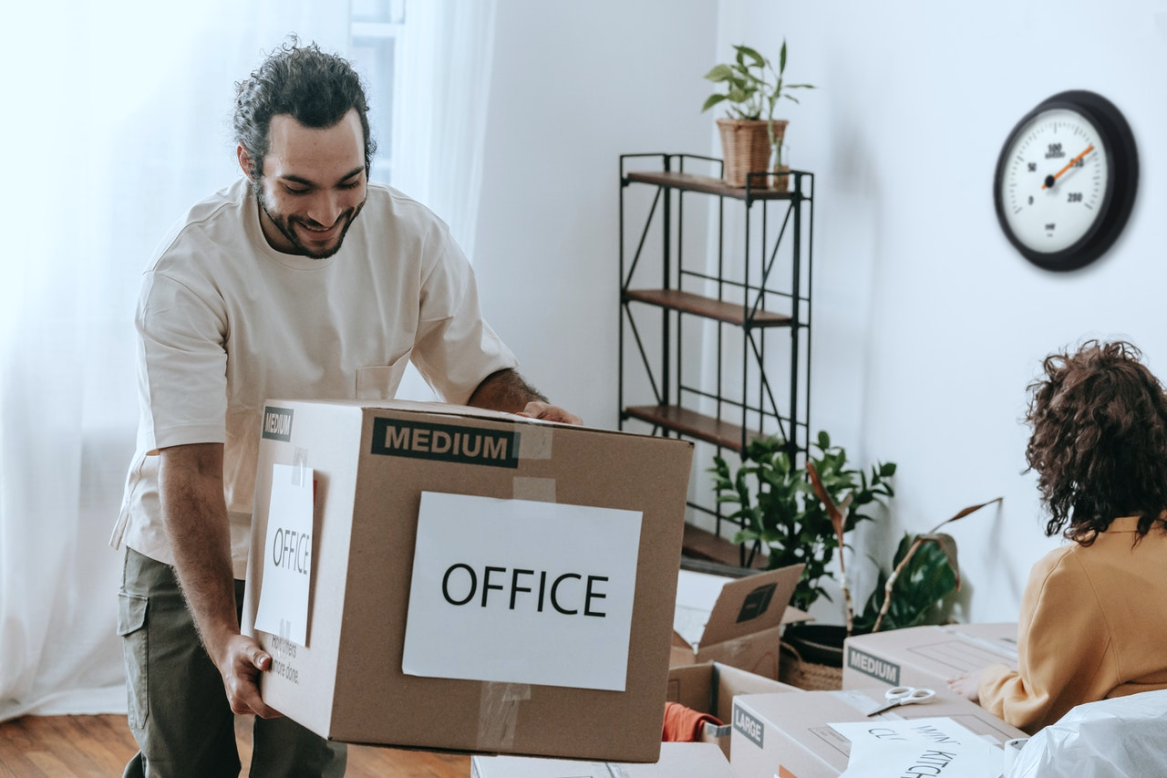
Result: 150 mV
